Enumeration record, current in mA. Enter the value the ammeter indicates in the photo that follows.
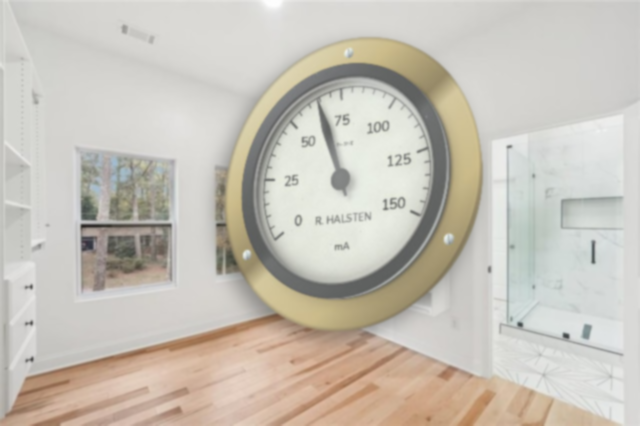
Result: 65 mA
